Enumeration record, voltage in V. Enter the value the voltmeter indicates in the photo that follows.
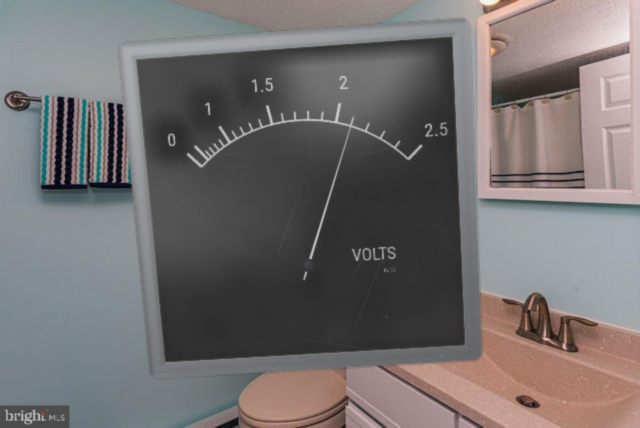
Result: 2.1 V
